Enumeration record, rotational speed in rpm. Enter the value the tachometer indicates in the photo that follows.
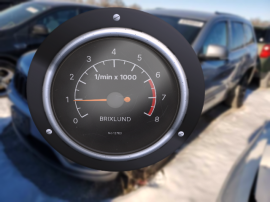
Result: 1000 rpm
